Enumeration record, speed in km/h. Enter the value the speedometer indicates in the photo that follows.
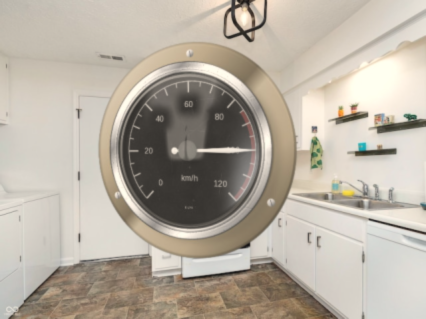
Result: 100 km/h
